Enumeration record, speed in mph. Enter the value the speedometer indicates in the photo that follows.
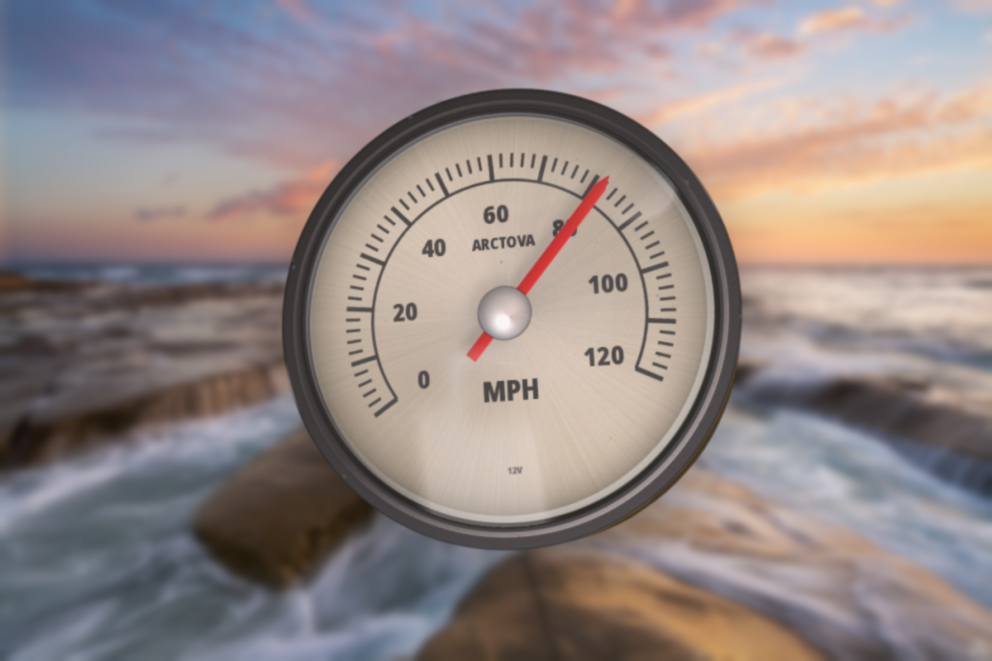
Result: 82 mph
